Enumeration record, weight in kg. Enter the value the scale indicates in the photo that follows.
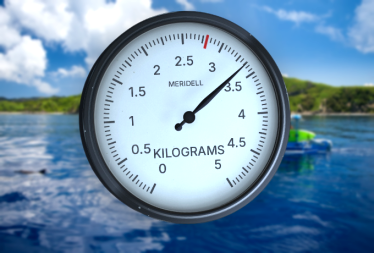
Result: 3.35 kg
